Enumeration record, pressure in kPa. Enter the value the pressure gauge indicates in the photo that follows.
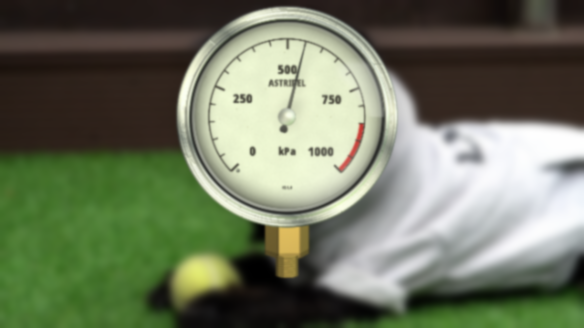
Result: 550 kPa
